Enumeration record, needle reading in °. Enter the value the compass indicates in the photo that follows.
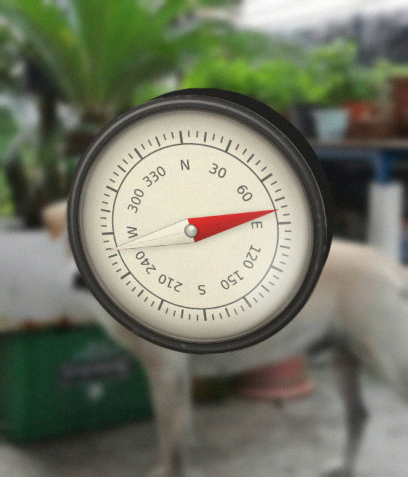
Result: 80 °
